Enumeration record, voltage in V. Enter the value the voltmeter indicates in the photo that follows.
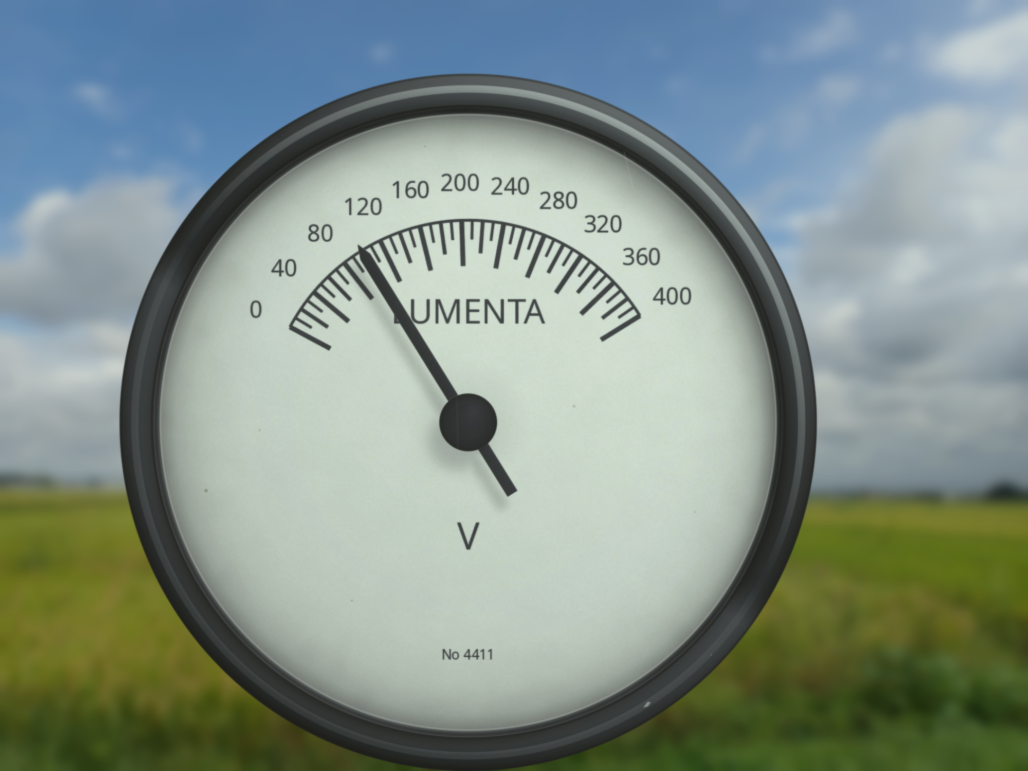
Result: 100 V
